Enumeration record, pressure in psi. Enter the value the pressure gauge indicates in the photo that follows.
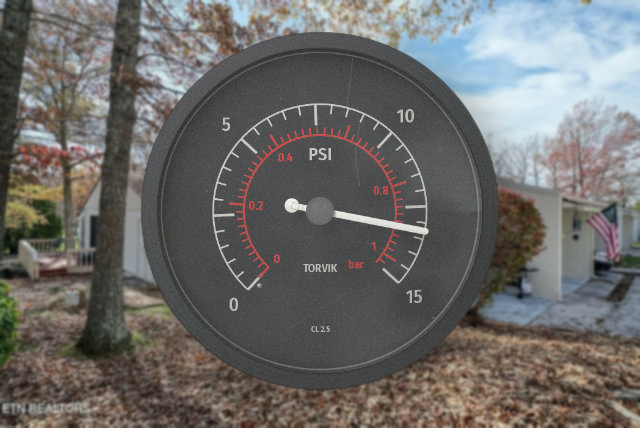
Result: 13.25 psi
